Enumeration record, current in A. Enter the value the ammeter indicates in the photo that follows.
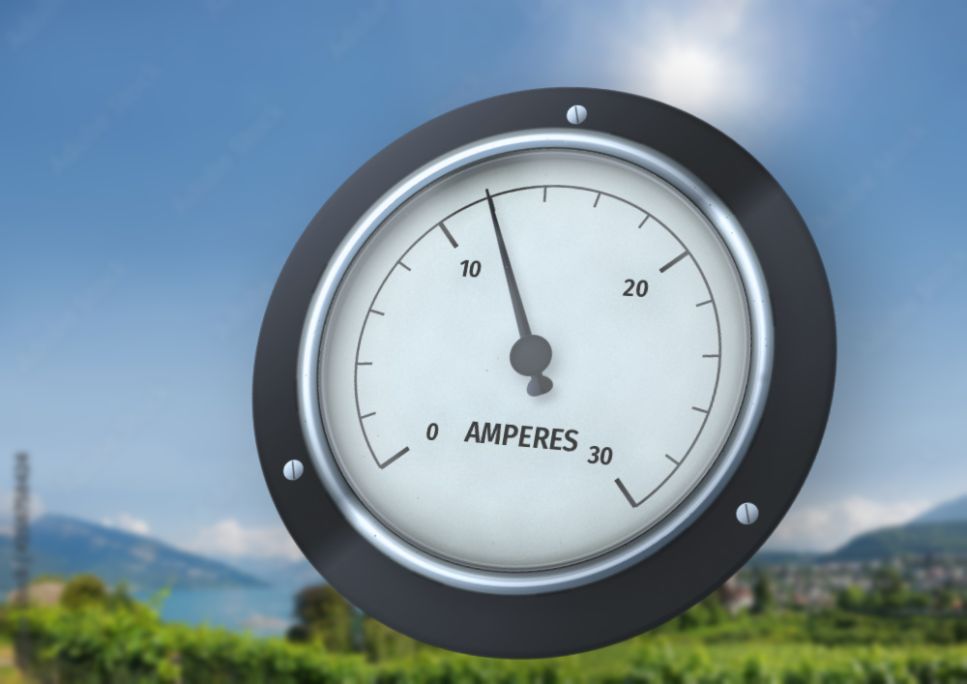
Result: 12 A
